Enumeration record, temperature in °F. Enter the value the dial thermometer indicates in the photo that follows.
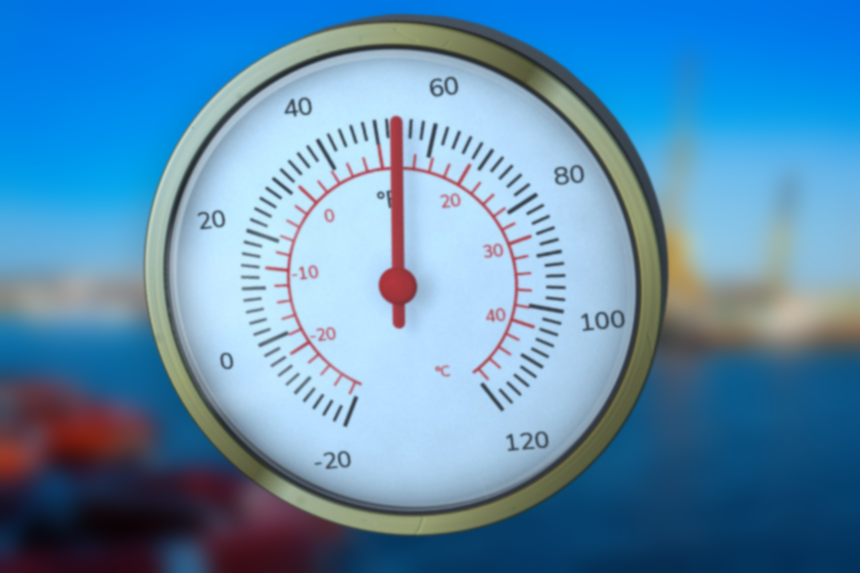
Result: 54 °F
